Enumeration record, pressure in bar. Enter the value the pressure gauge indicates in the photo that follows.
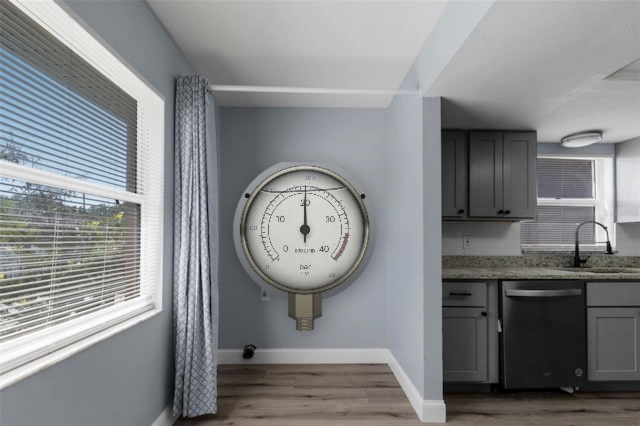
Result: 20 bar
